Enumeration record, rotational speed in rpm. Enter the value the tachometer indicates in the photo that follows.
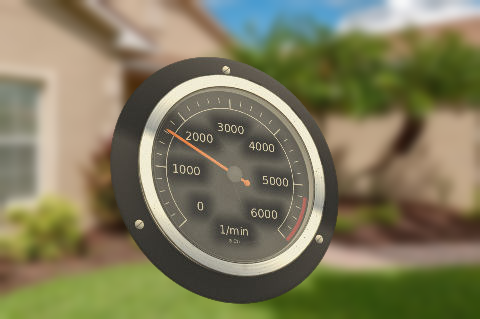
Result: 1600 rpm
